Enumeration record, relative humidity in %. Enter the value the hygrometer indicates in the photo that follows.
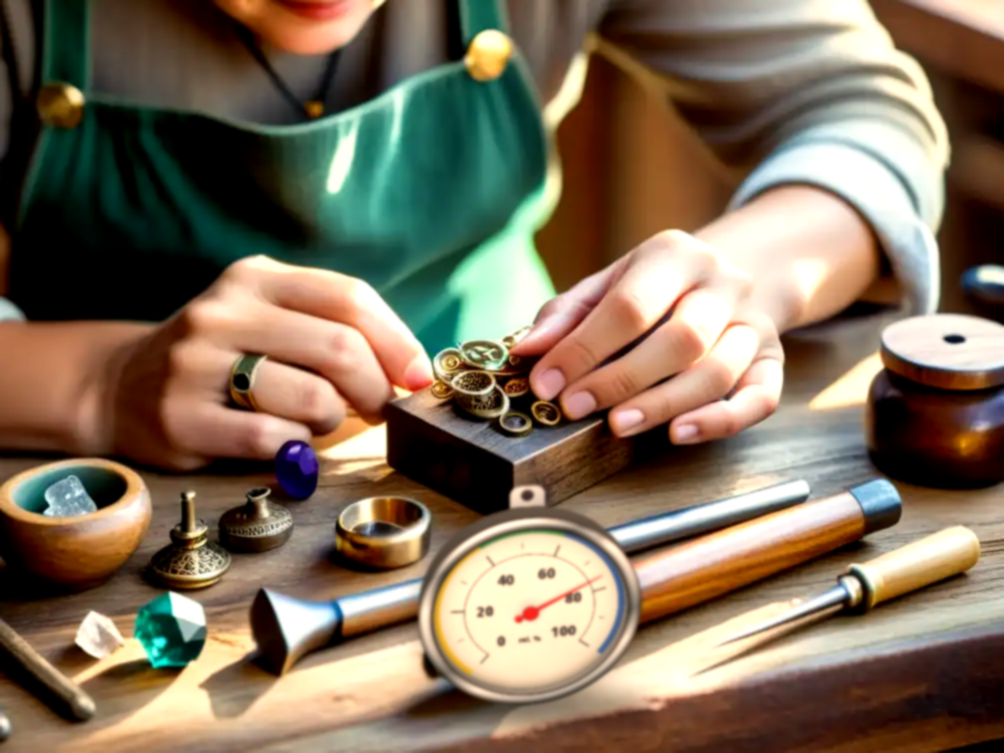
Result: 75 %
